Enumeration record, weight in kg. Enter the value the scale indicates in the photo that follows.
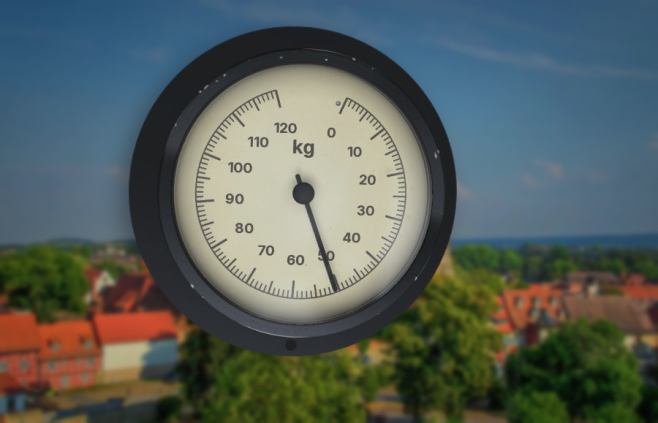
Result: 51 kg
